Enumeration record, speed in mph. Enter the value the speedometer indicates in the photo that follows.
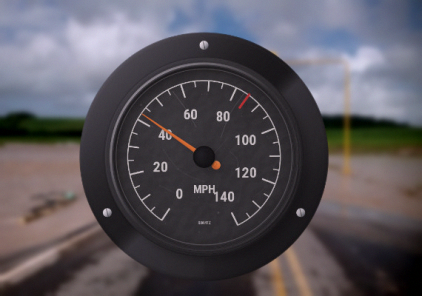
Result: 42.5 mph
